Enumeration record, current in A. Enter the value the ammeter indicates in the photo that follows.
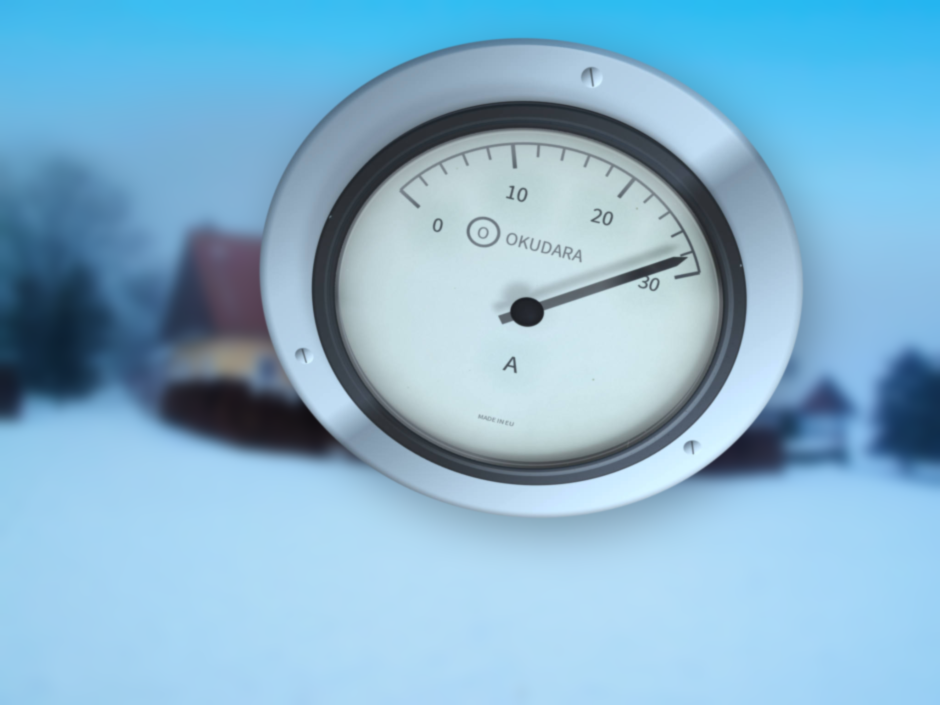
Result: 28 A
